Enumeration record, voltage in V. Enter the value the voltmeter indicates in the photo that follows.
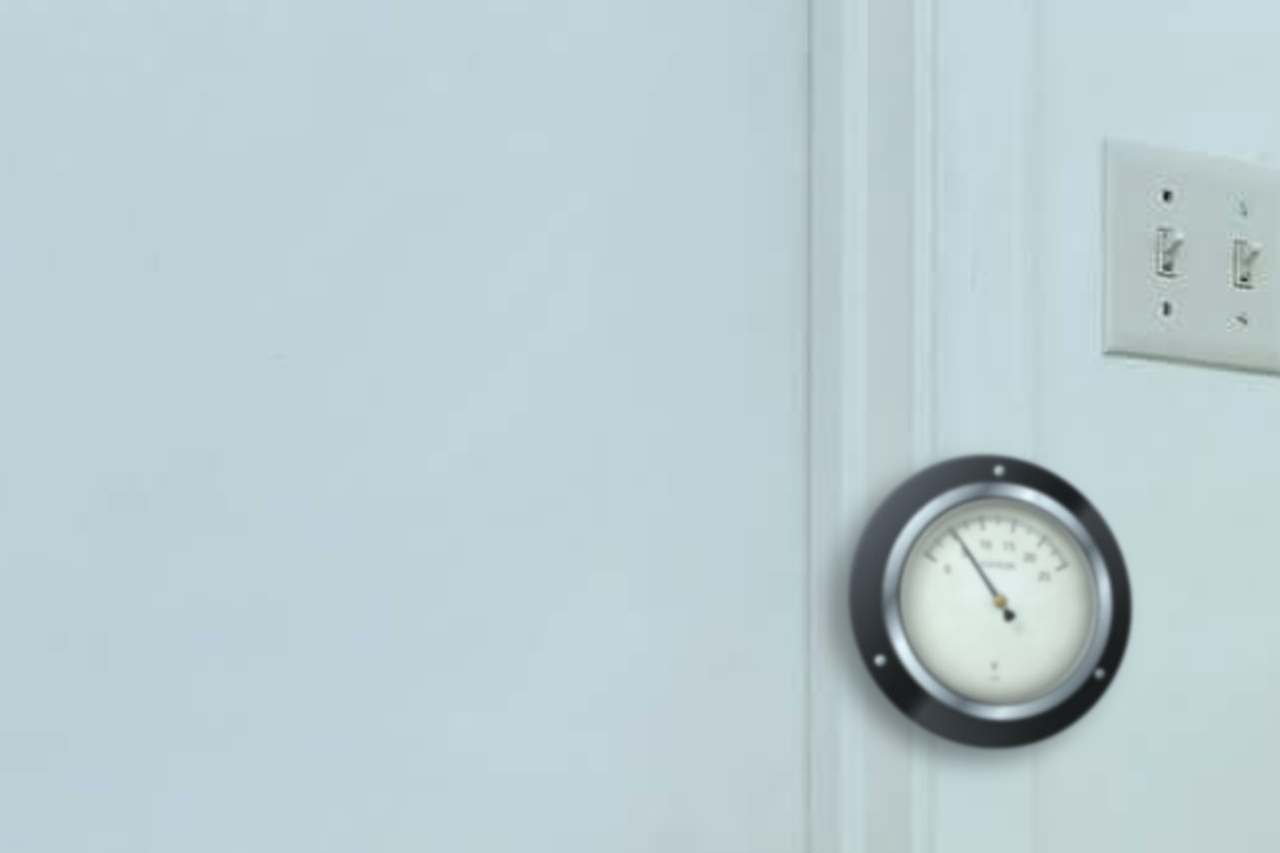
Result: 5 V
